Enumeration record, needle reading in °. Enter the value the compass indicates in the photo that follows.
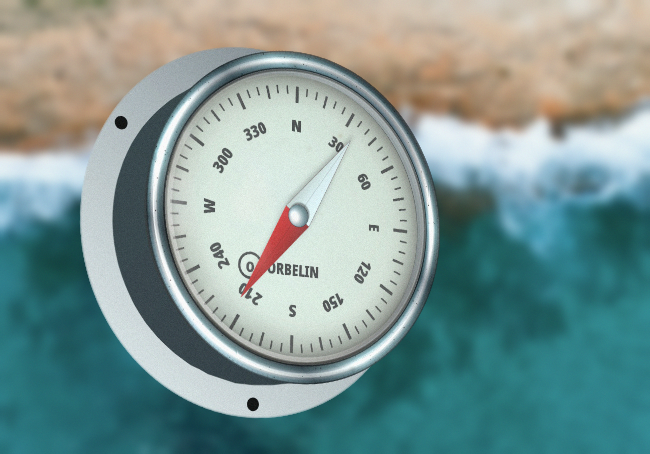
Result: 215 °
